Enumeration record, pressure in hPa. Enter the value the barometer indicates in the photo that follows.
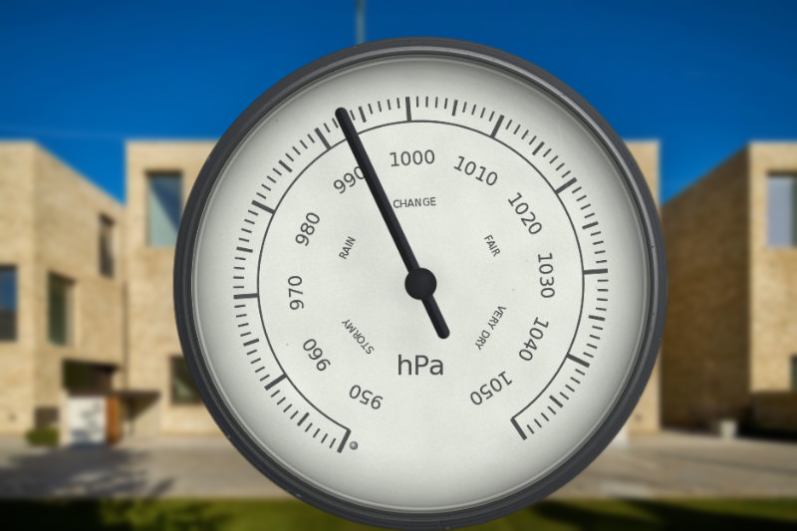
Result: 993 hPa
